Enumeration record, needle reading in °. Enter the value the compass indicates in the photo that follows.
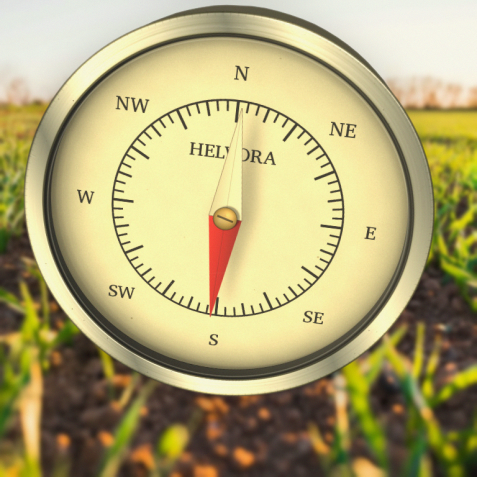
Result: 182.5 °
